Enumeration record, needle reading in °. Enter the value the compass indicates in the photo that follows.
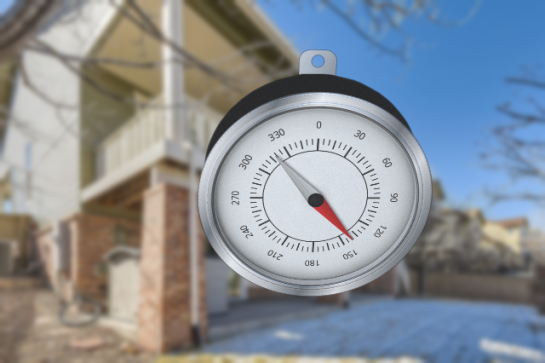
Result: 140 °
